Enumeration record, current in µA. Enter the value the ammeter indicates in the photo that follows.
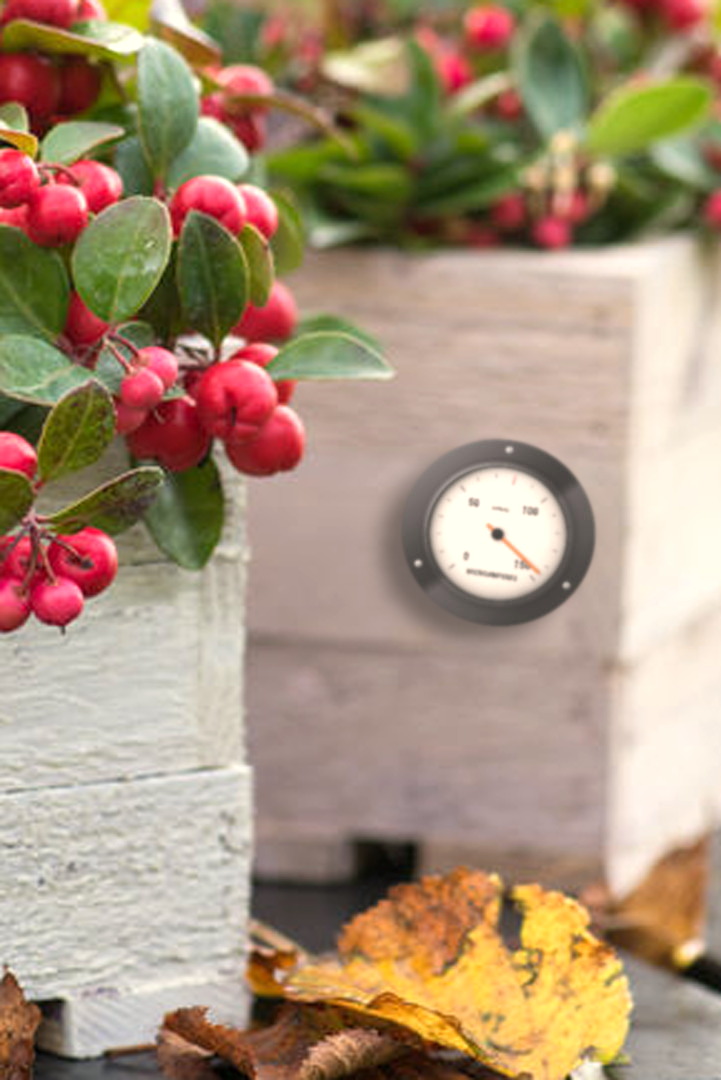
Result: 145 µA
